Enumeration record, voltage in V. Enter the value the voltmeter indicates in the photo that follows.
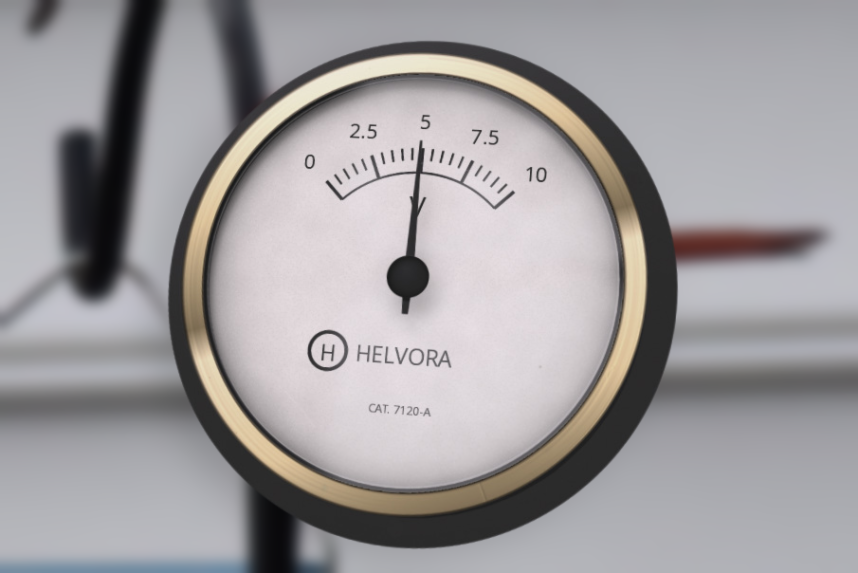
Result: 5 V
